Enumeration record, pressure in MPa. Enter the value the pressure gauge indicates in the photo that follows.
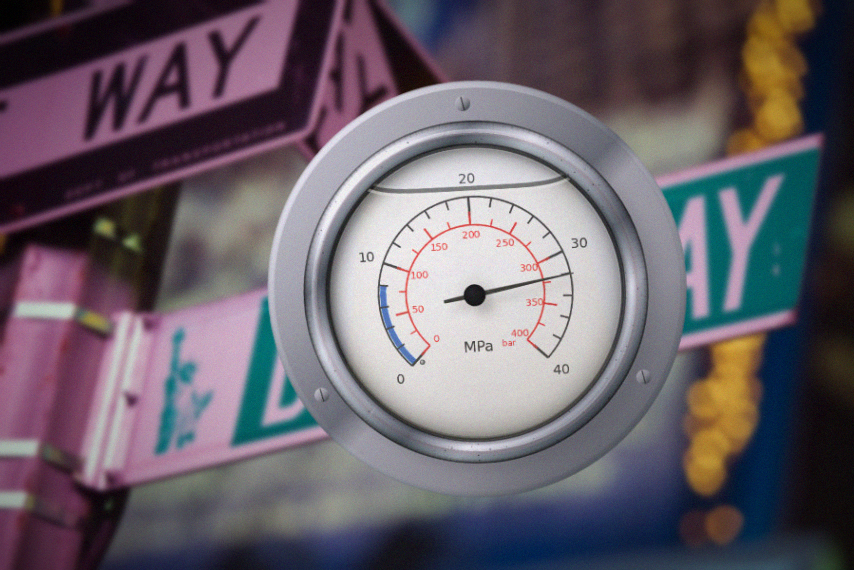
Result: 32 MPa
